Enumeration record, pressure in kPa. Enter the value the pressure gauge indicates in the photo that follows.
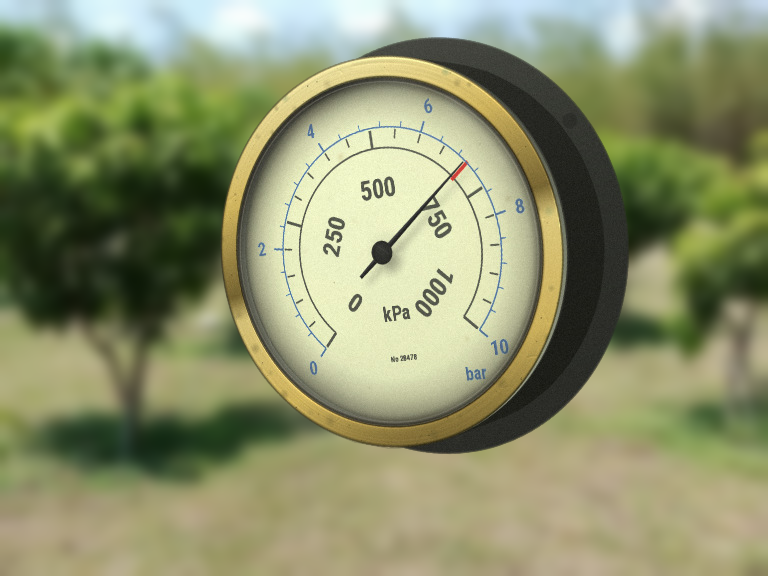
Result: 700 kPa
